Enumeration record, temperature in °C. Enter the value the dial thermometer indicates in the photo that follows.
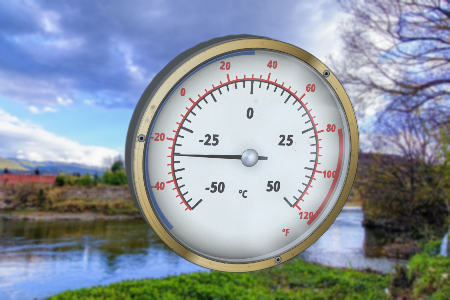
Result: -32.5 °C
